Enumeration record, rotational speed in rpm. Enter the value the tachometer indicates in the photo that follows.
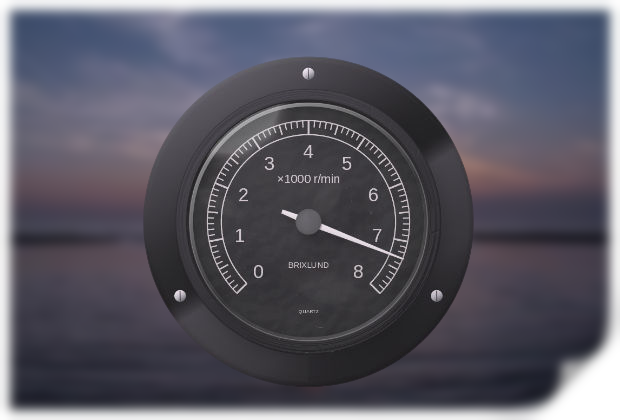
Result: 7300 rpm
